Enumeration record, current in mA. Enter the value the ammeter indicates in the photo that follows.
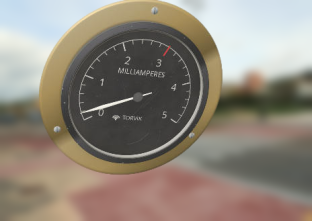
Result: 0.2 mA
